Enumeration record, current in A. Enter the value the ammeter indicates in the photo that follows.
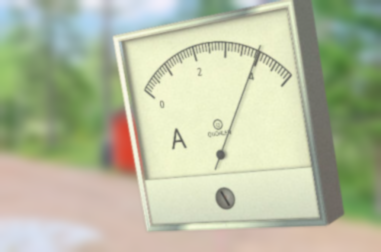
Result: 4 A
